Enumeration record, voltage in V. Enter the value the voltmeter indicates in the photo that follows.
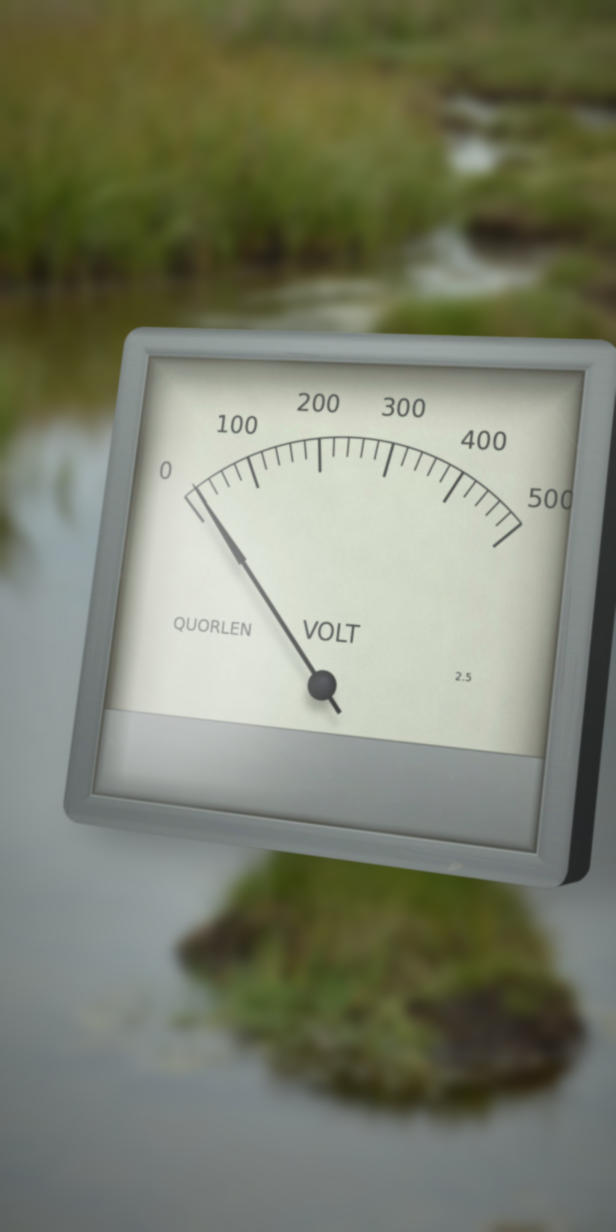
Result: 20 V
